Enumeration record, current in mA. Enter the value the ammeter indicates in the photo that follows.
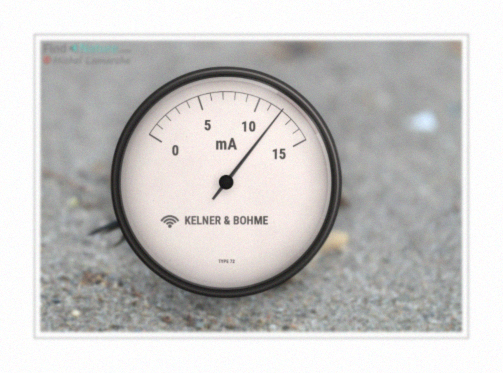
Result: 12 mA
